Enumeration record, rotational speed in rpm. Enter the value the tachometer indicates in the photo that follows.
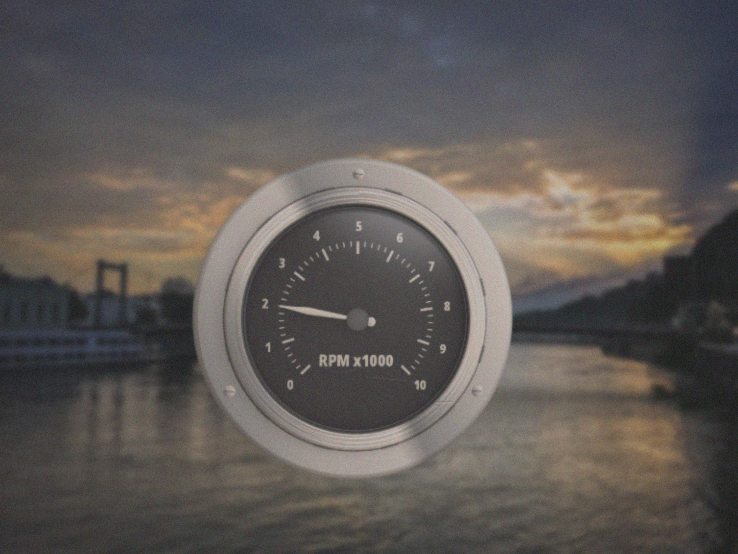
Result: 2000 rpm
